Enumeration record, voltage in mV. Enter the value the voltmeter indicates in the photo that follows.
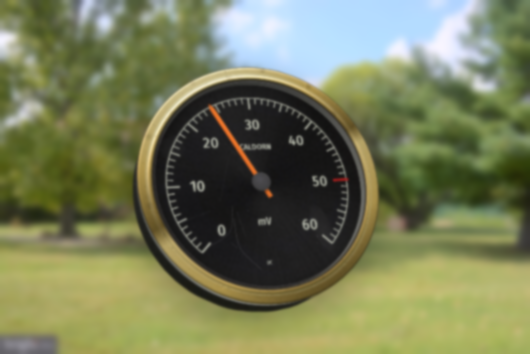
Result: 24 mV
